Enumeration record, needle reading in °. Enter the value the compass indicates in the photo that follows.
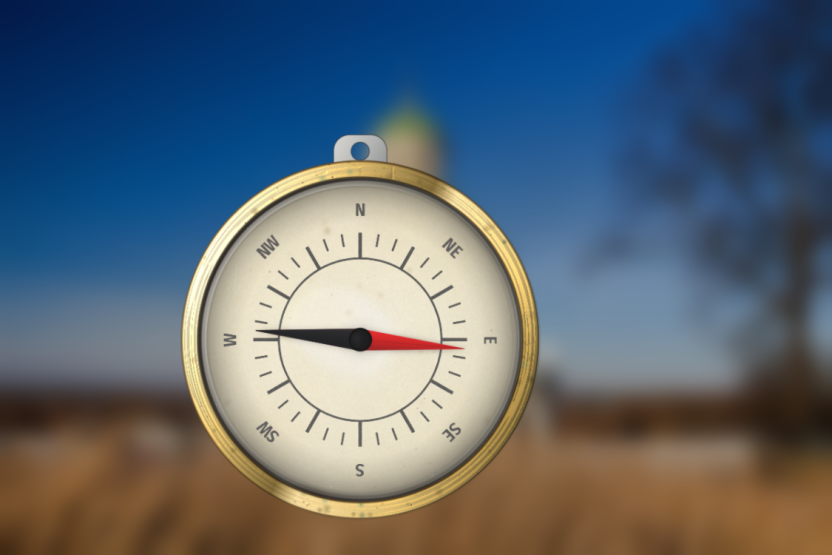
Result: 95 °
